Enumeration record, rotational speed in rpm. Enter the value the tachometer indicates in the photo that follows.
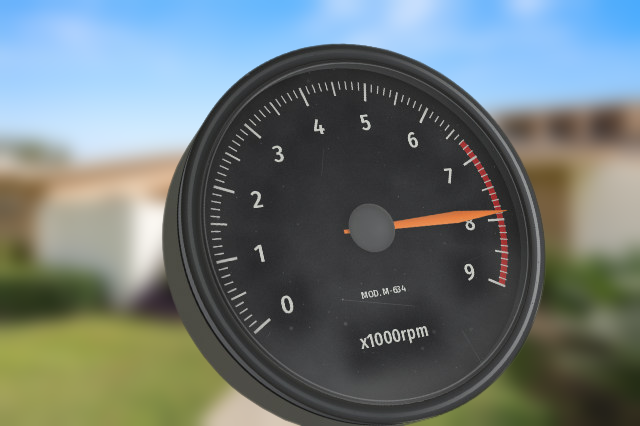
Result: 7900 rpm
